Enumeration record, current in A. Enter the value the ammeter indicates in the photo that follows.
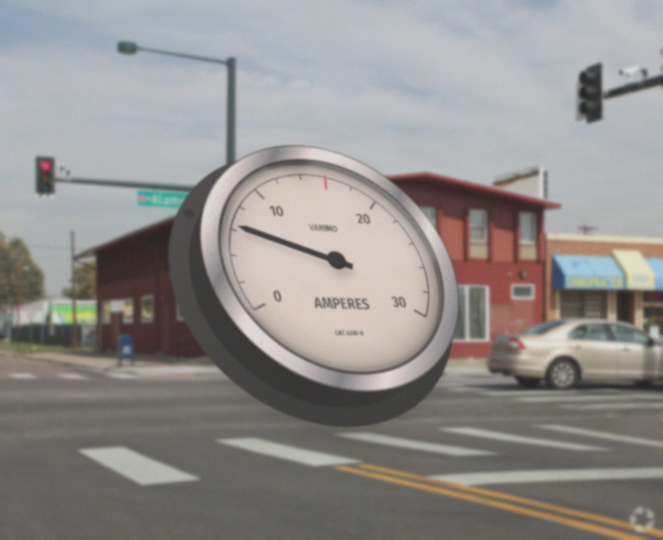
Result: 6 A
